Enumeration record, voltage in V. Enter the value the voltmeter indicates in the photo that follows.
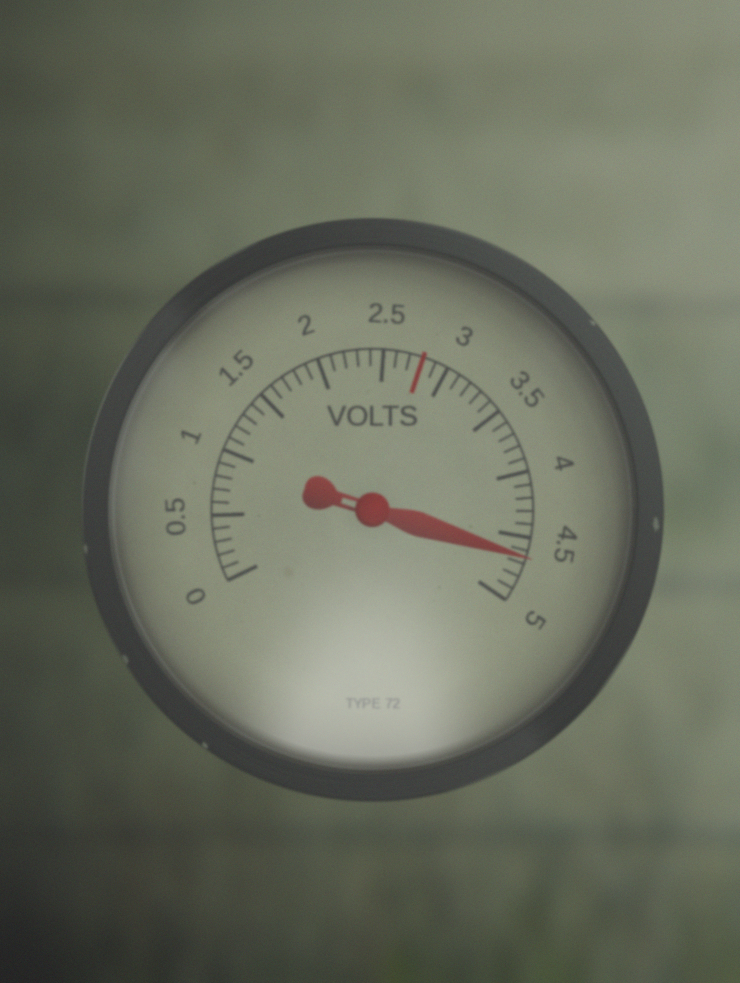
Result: 4.65 V
